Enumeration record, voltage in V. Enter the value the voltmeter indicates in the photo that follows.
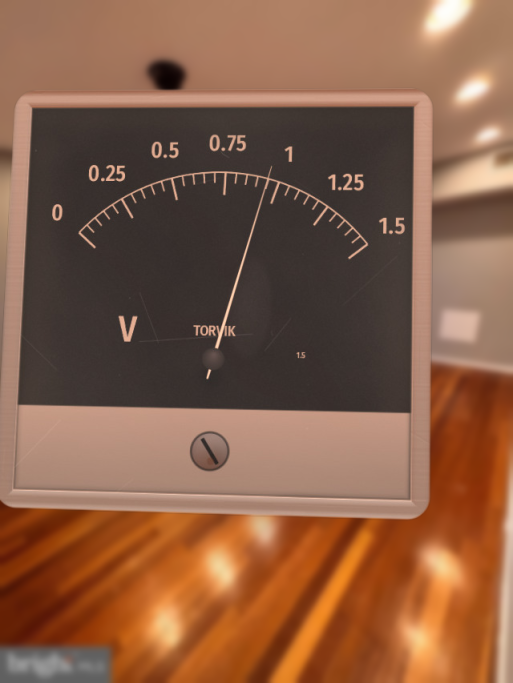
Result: 0.95 V
